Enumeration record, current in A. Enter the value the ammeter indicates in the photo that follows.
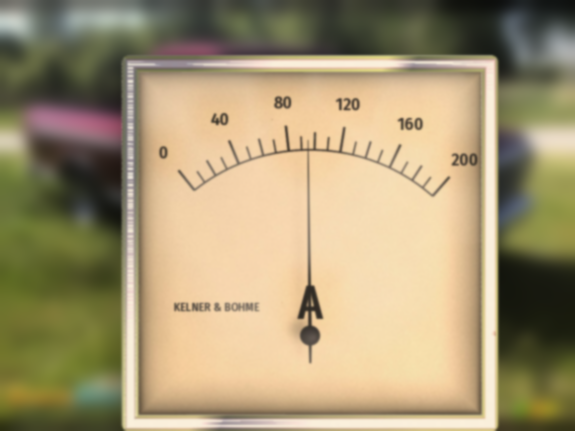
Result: 95 A
